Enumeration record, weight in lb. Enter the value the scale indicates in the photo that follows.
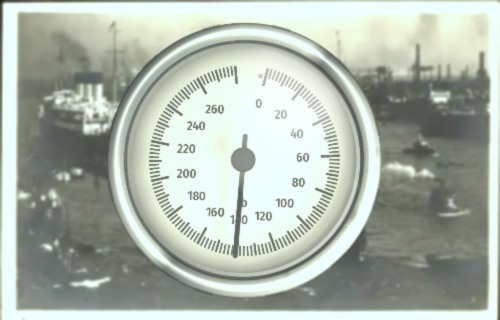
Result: 140 lb
